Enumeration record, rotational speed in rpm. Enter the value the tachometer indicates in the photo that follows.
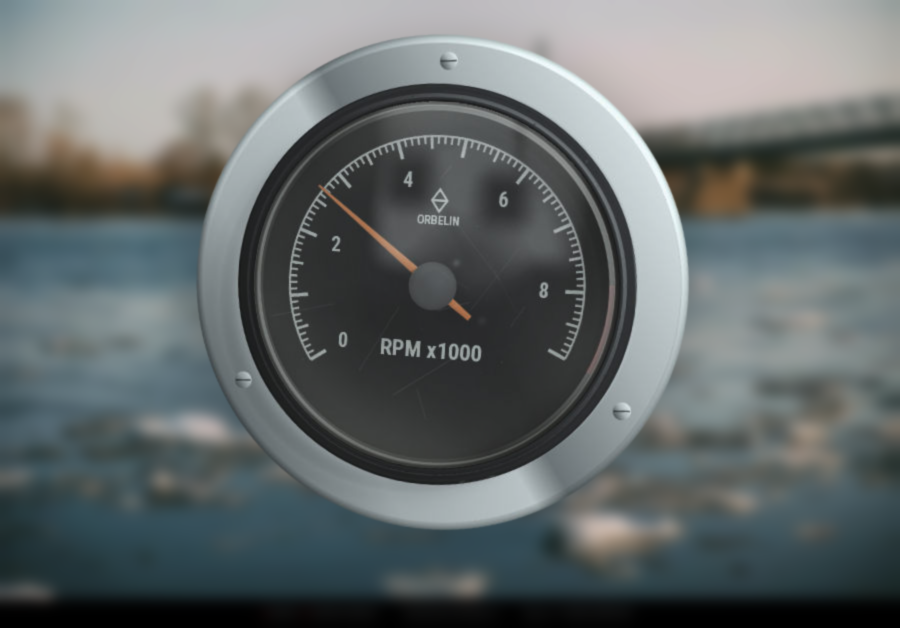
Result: 2700 rpm
